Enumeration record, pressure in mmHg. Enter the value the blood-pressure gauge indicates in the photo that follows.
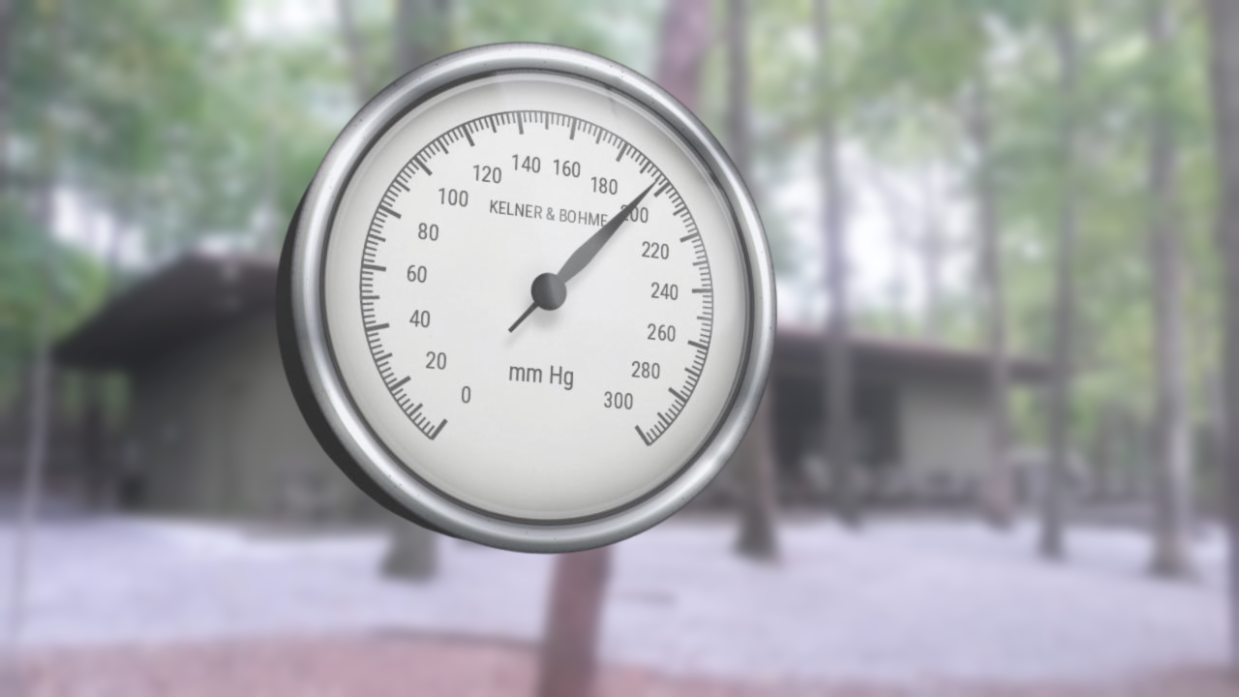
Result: 196 mmHg
